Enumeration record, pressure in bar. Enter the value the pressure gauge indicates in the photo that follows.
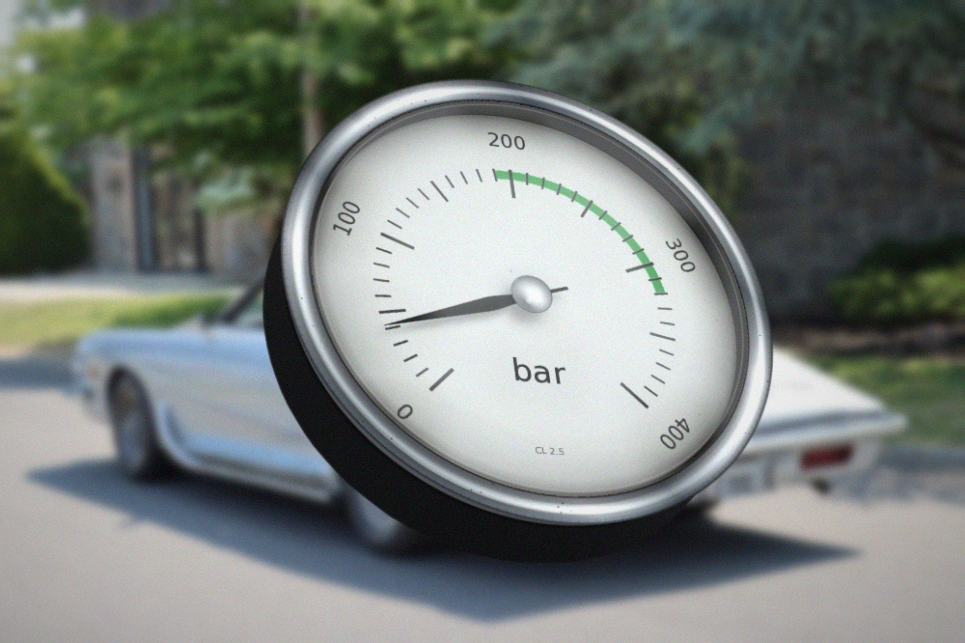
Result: 40 bar
